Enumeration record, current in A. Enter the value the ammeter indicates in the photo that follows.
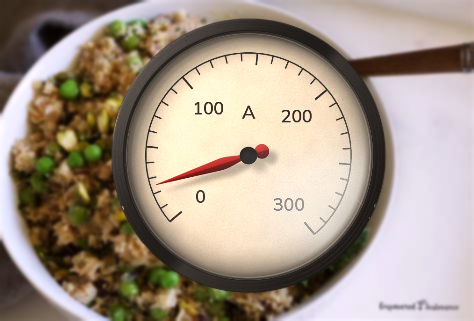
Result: 25 A
